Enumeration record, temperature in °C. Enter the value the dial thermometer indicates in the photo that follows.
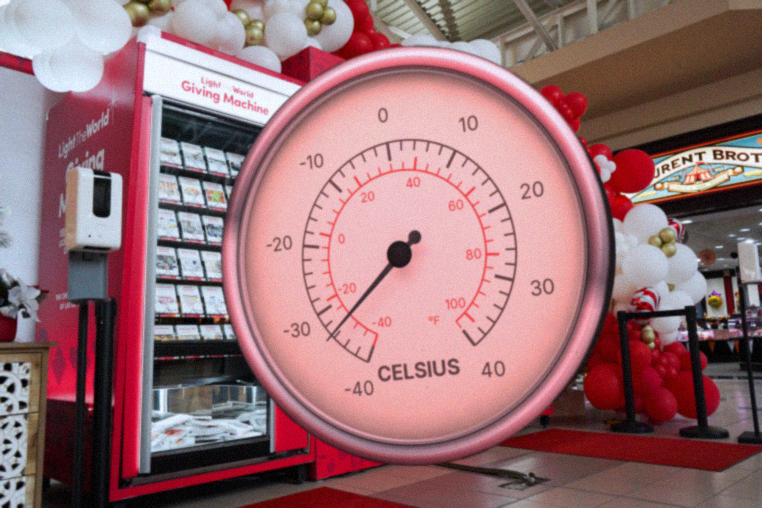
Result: -34 °C
